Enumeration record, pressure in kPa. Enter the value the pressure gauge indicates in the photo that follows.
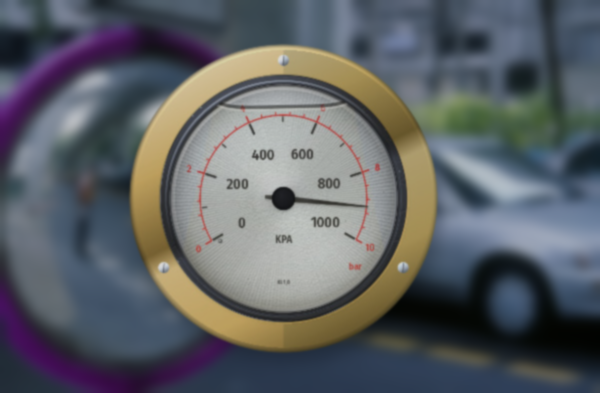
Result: 900 kPa
